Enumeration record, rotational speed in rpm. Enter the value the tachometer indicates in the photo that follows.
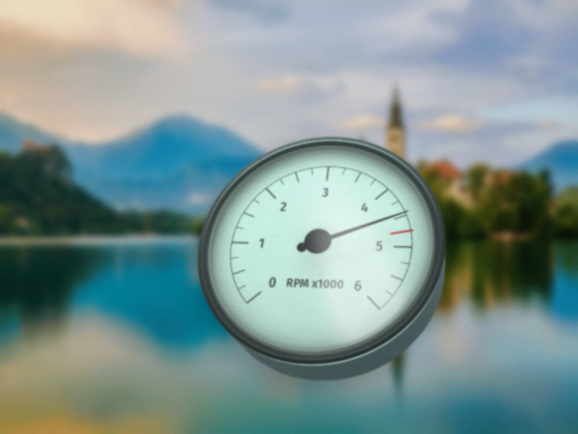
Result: 4500 rpm
